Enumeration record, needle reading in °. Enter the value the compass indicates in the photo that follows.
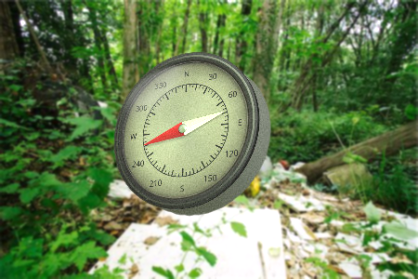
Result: 255 °
